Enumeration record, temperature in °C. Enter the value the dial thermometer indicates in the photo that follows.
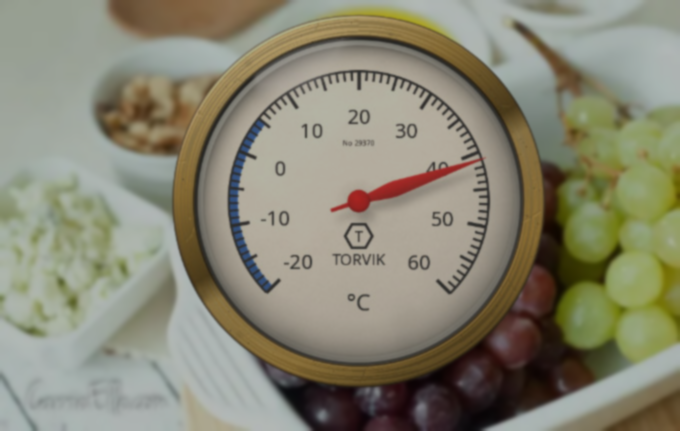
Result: 41 °C
